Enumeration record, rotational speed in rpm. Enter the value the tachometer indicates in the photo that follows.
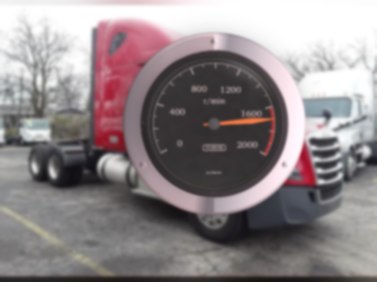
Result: 1700 rpm
